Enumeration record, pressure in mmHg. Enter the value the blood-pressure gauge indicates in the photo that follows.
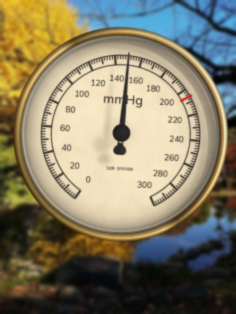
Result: 150 mmHg
